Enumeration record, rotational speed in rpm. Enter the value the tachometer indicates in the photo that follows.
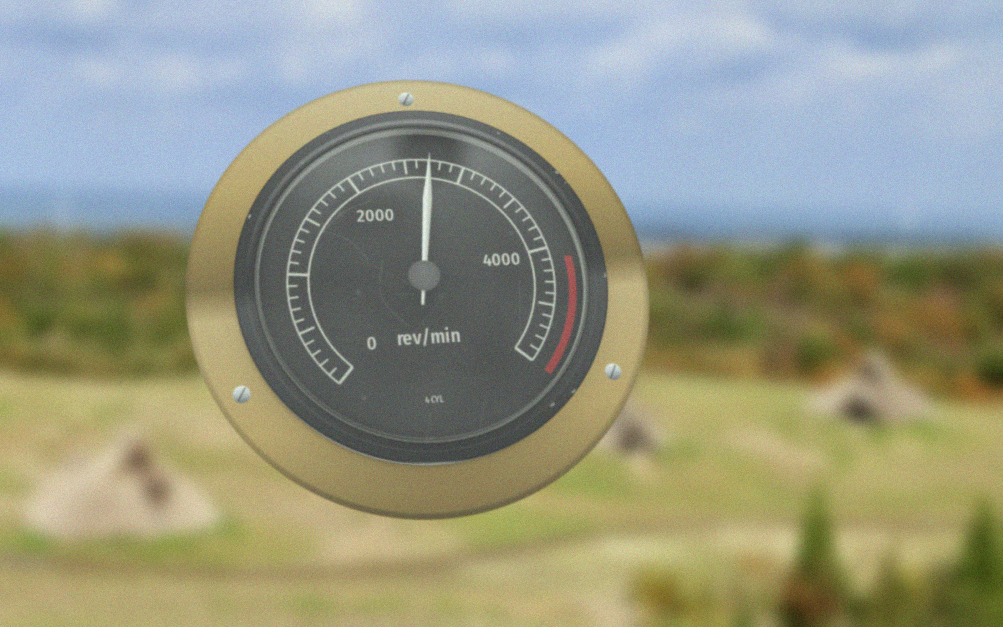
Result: 2700 rpm
